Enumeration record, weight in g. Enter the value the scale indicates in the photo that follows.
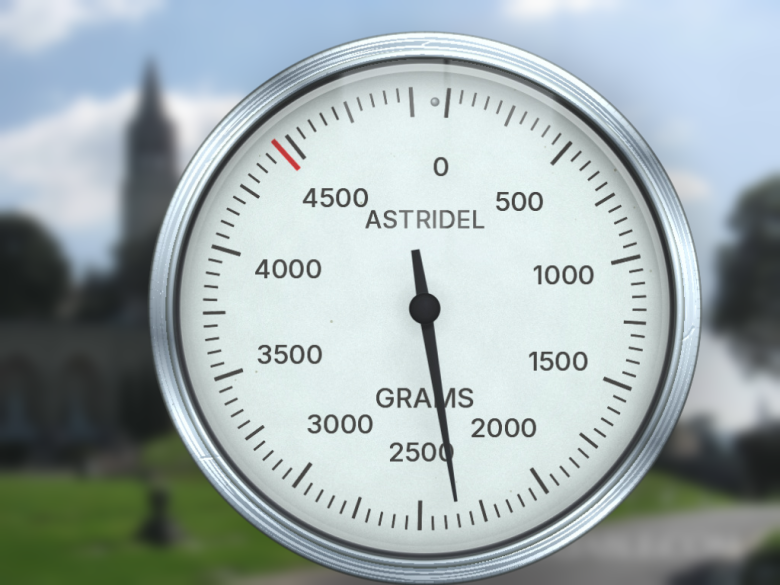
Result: 2350 g
